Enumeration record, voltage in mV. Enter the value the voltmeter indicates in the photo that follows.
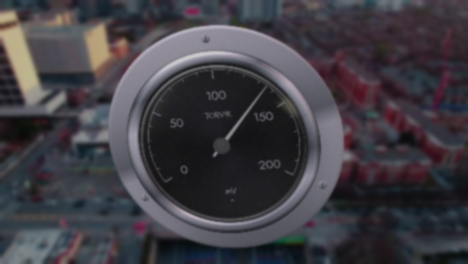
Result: 135 mV
